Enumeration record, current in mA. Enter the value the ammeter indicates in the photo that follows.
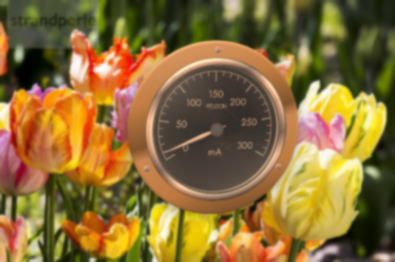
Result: 10 mA
